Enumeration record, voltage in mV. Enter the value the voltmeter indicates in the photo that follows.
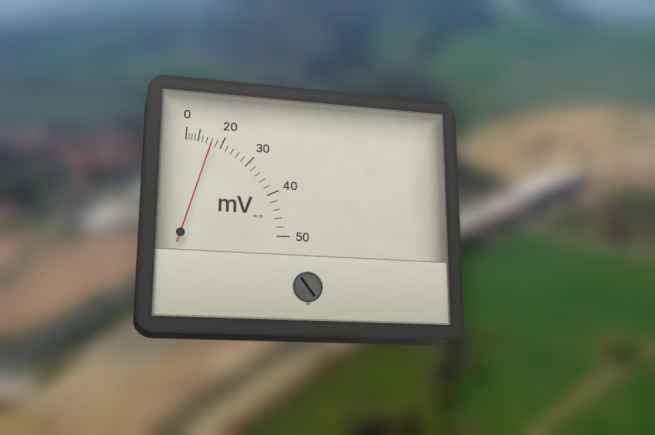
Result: 16 mV
